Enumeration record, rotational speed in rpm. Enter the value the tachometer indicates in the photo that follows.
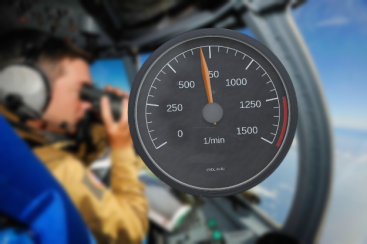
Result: 700 rpm
